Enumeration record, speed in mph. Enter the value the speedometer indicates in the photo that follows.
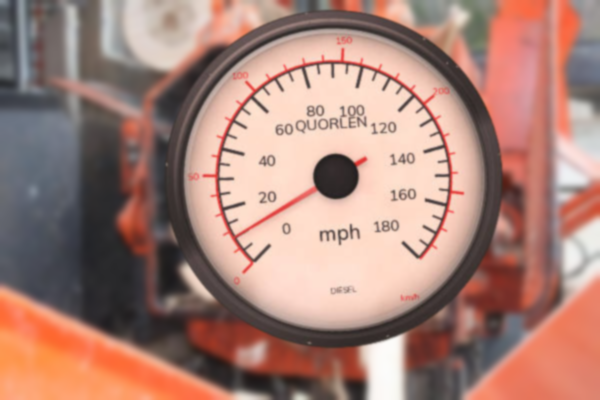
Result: 10 mph
